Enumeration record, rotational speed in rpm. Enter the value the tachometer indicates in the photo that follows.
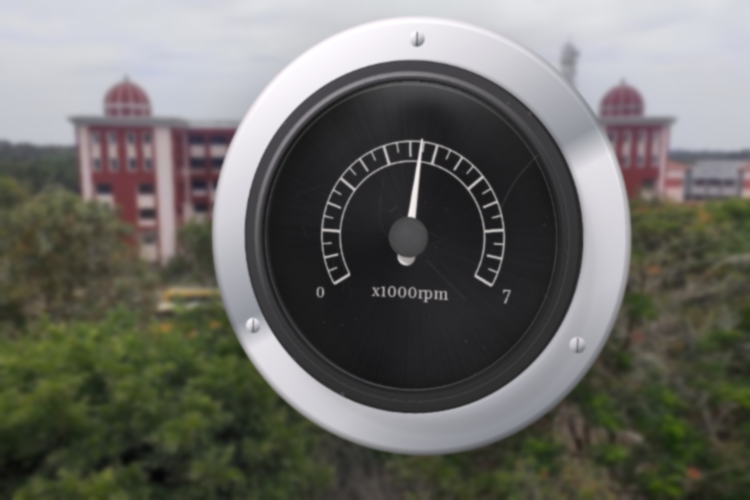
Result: 3750 rpm
